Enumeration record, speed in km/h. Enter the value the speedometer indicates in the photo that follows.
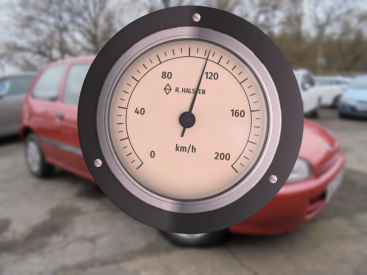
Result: 112.5 km/h
